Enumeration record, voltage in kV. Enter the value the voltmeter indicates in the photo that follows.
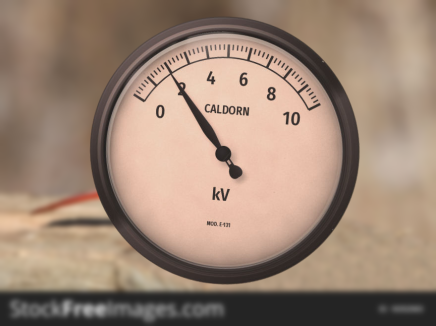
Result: 2 kV
